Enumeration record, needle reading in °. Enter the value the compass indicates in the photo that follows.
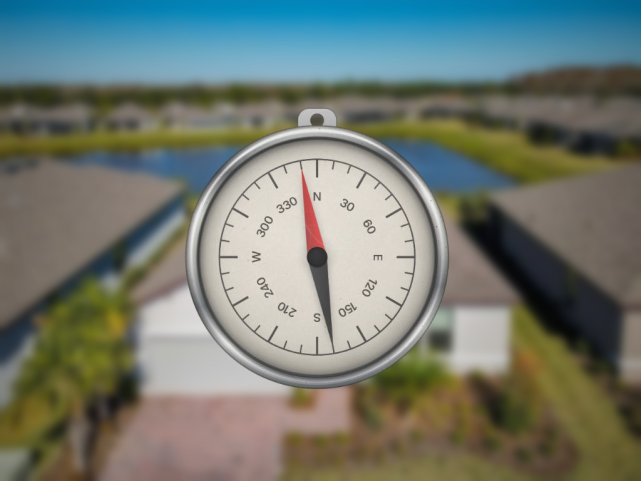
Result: 350 °
